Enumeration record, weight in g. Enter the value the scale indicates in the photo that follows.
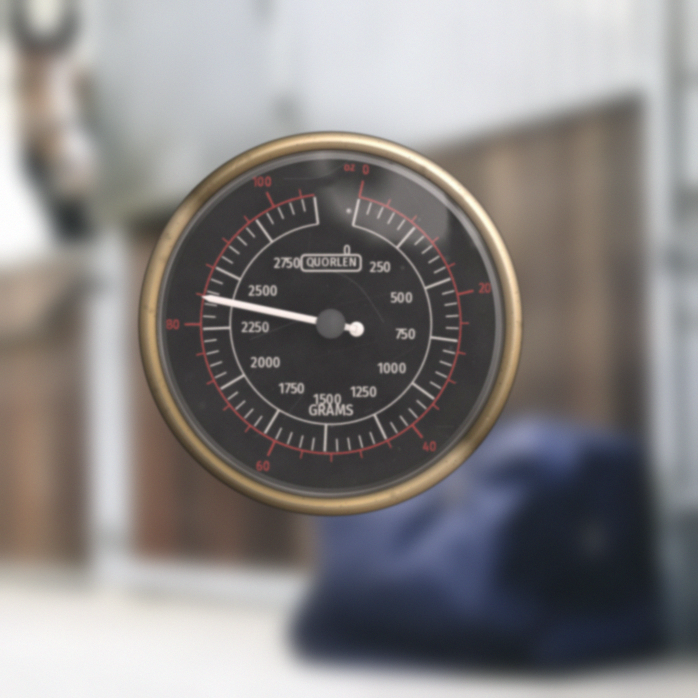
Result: 2375 g
